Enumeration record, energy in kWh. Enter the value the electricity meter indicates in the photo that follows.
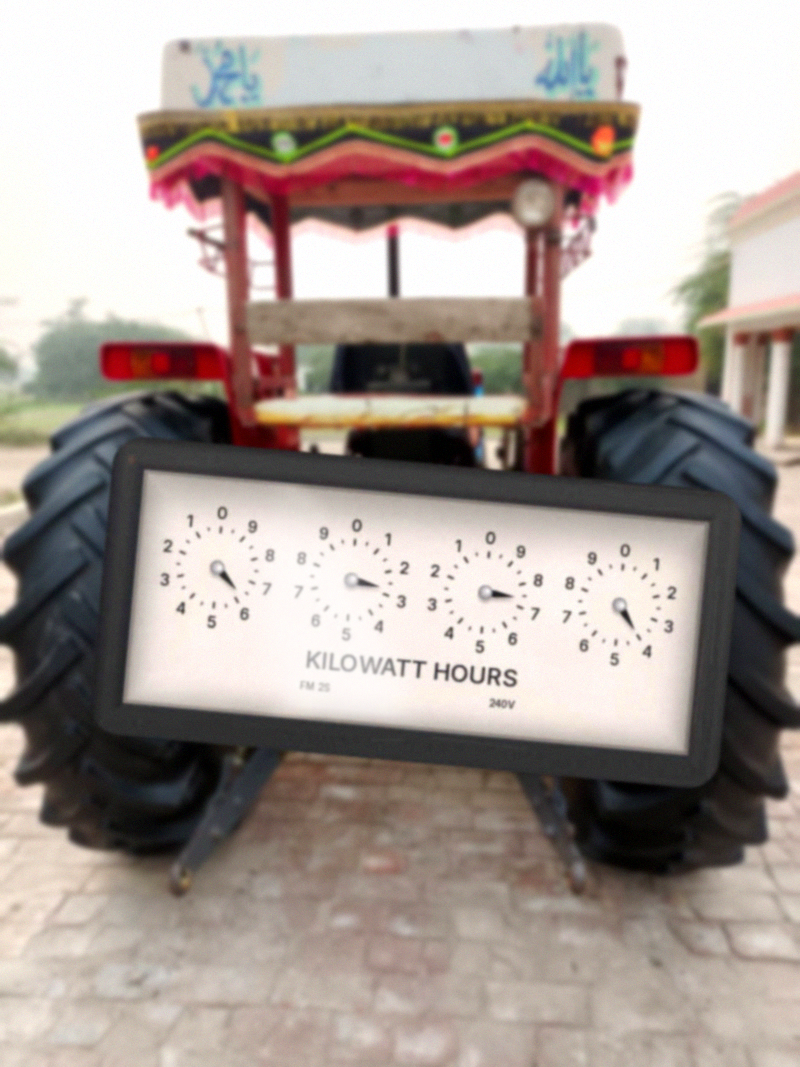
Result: 6274 kWh
